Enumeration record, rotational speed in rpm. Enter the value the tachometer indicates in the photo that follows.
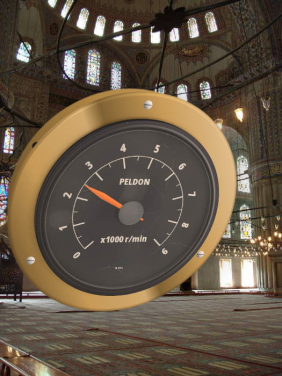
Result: 2500 rpm
